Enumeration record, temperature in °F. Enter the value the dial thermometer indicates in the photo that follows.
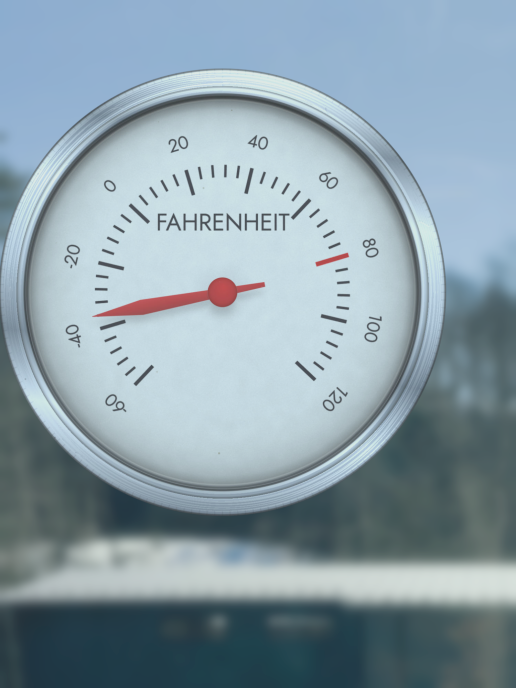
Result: -36 °F
